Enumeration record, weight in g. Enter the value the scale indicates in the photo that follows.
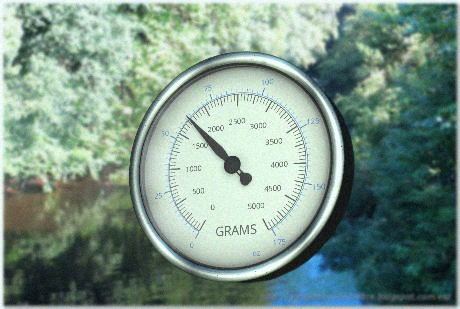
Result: 1750 g
